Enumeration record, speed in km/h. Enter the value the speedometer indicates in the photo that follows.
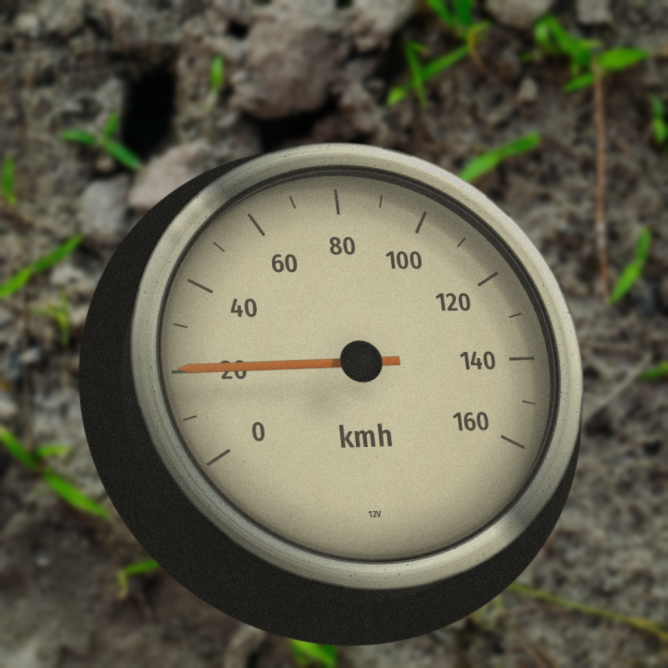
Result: 20 km/h
